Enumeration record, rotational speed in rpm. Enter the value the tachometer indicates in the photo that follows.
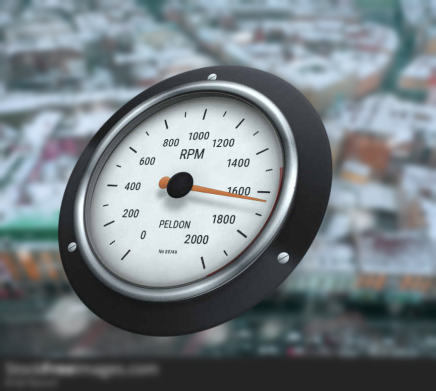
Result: 1650 rpm
